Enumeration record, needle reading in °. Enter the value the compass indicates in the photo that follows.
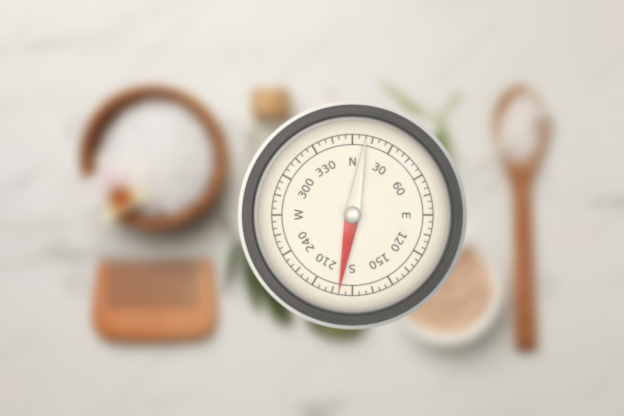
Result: 190 °
